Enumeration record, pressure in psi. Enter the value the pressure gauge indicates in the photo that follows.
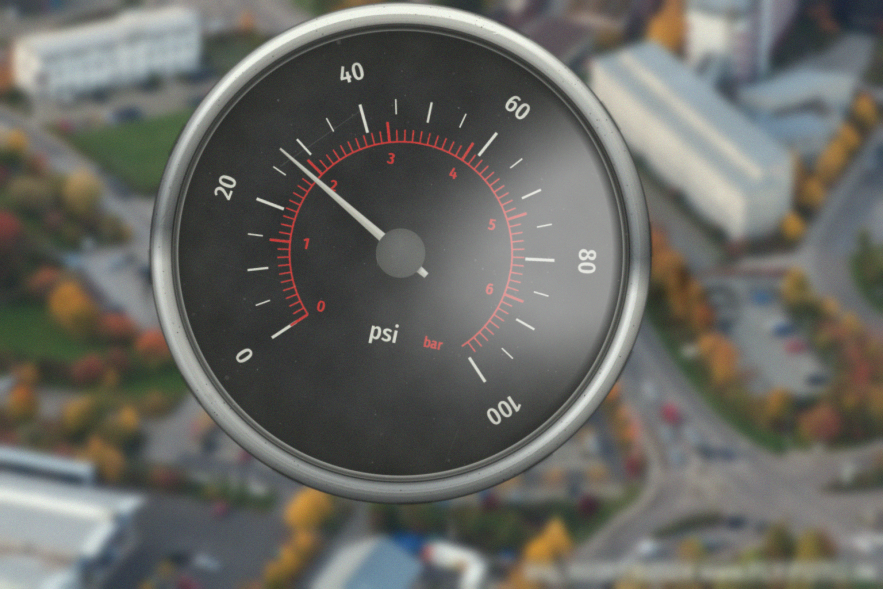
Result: 27.5 psi
